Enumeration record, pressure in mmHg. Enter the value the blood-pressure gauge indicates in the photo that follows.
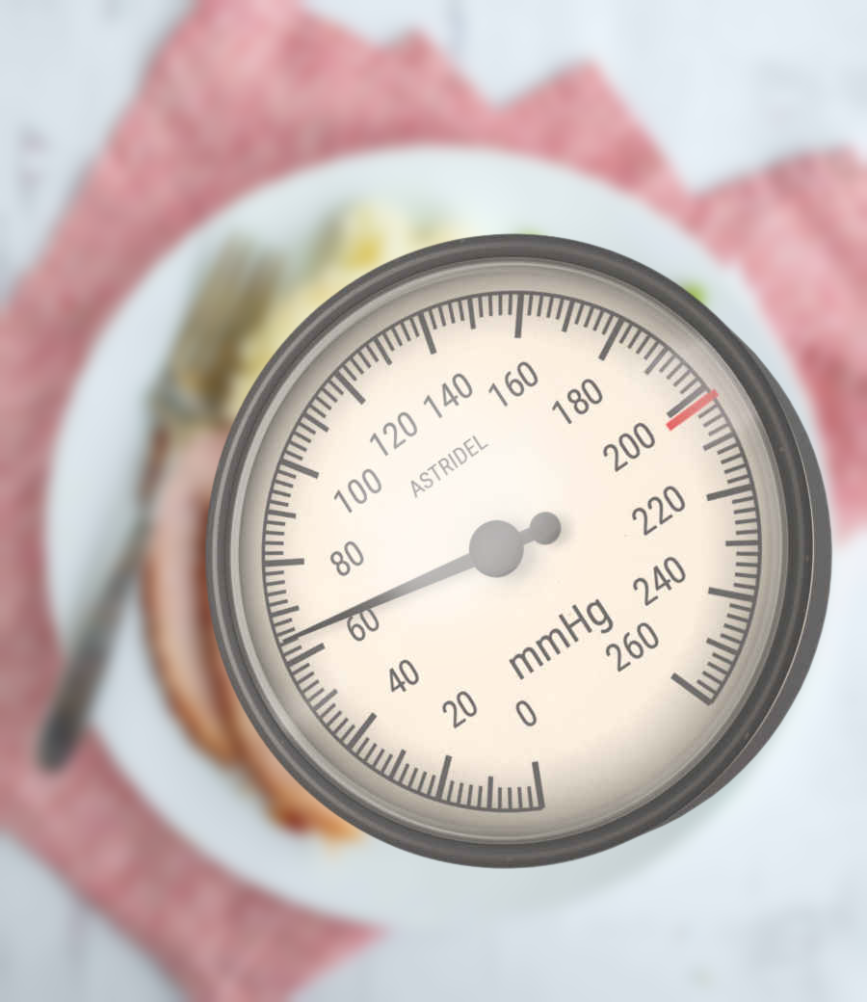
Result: 64 mmHg
